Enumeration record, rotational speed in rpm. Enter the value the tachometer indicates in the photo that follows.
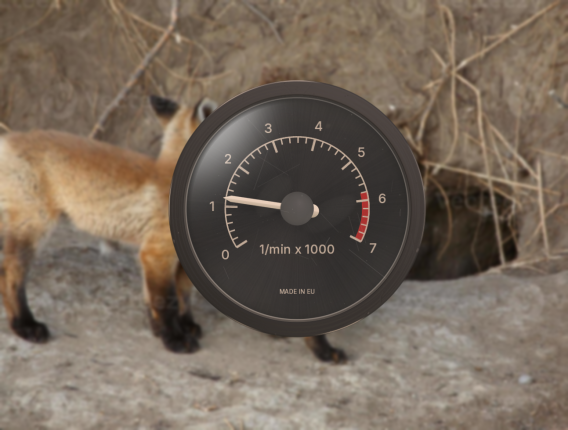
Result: 1200 rpm
